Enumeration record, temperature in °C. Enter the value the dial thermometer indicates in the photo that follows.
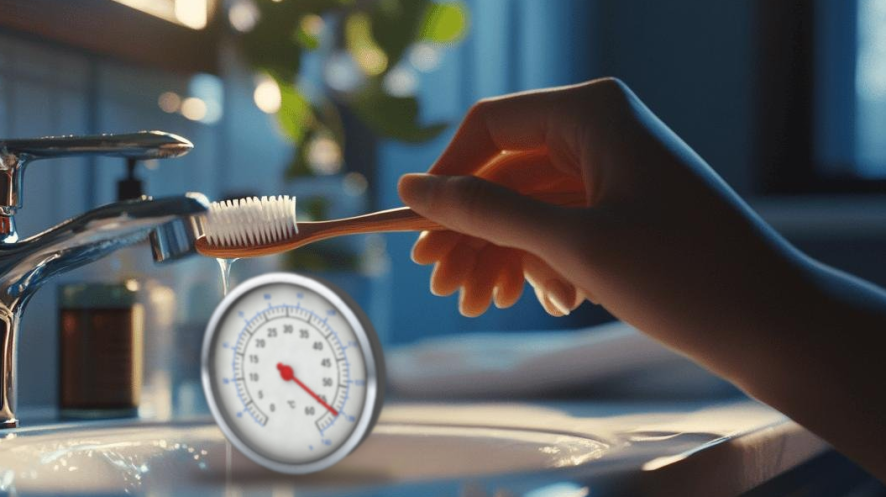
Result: 55 °C
